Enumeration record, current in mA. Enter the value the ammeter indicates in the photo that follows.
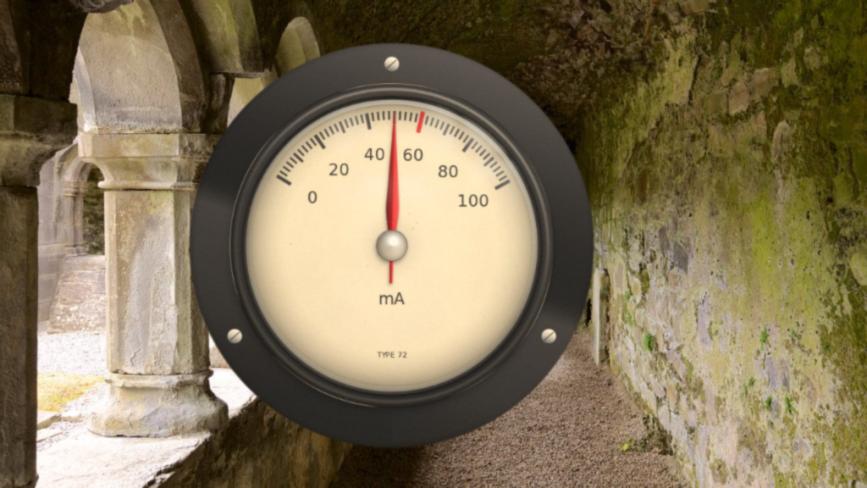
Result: 50 mA
